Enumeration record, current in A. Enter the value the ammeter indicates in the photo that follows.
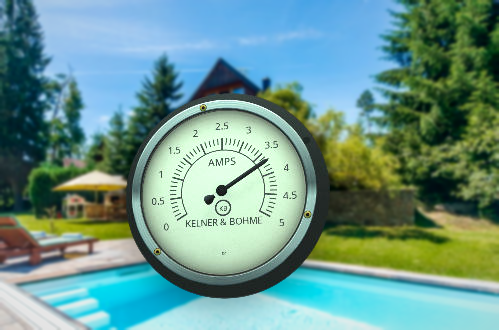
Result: 3.7 A
